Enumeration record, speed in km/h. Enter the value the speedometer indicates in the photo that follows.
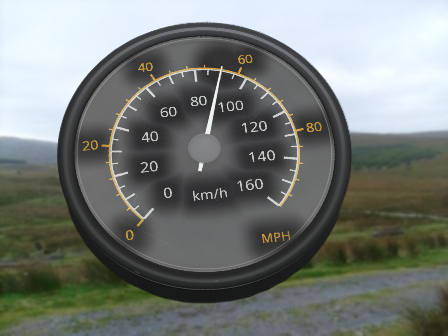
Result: 90 km/h
